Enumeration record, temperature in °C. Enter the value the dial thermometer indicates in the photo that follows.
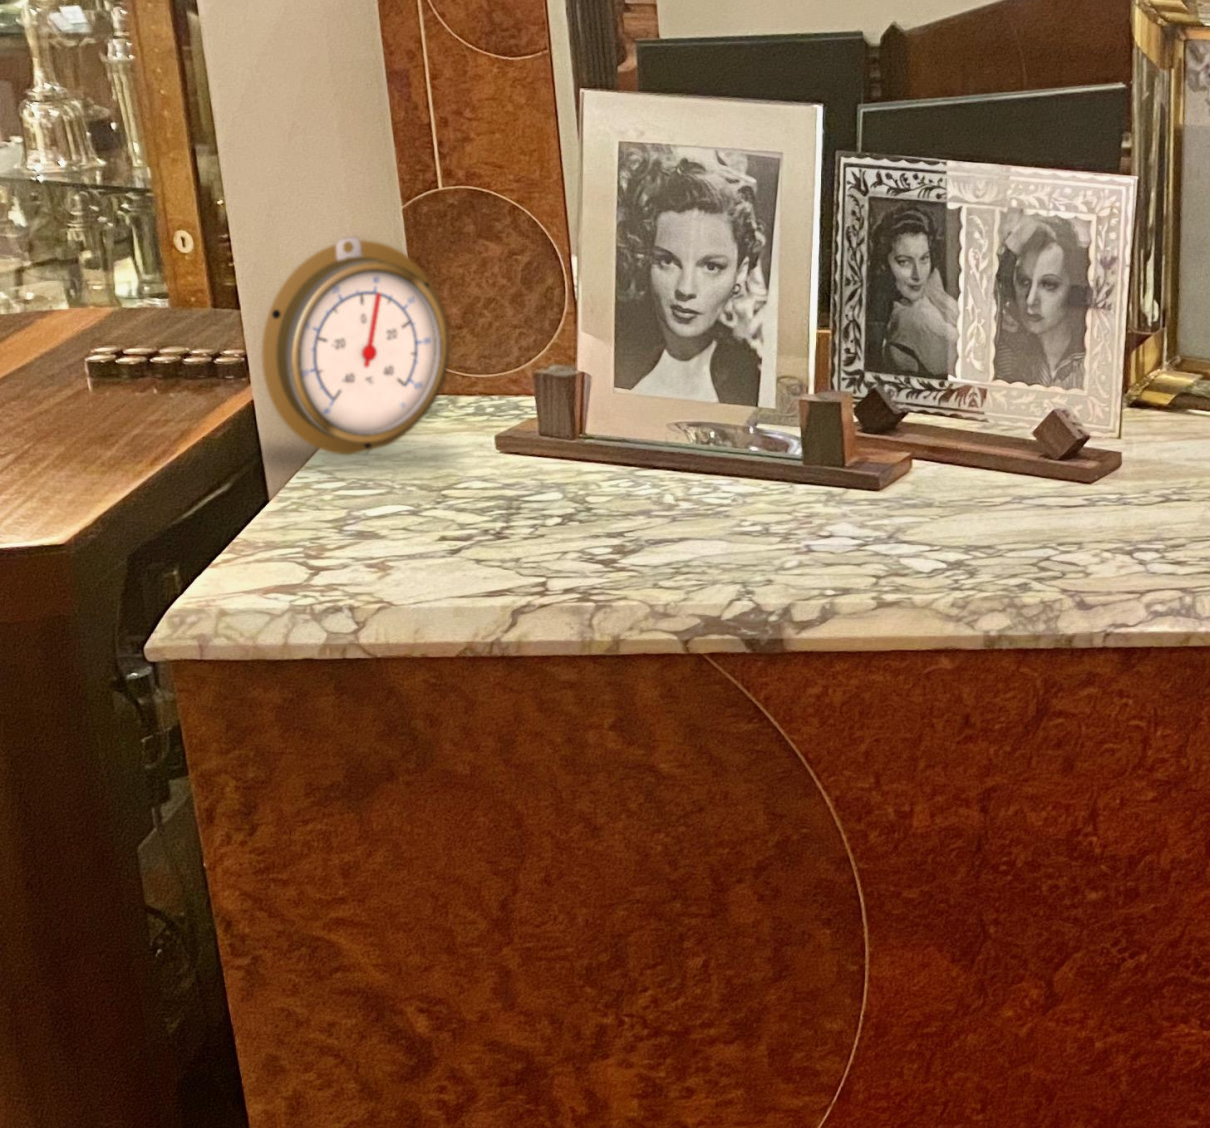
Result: 5 °C
